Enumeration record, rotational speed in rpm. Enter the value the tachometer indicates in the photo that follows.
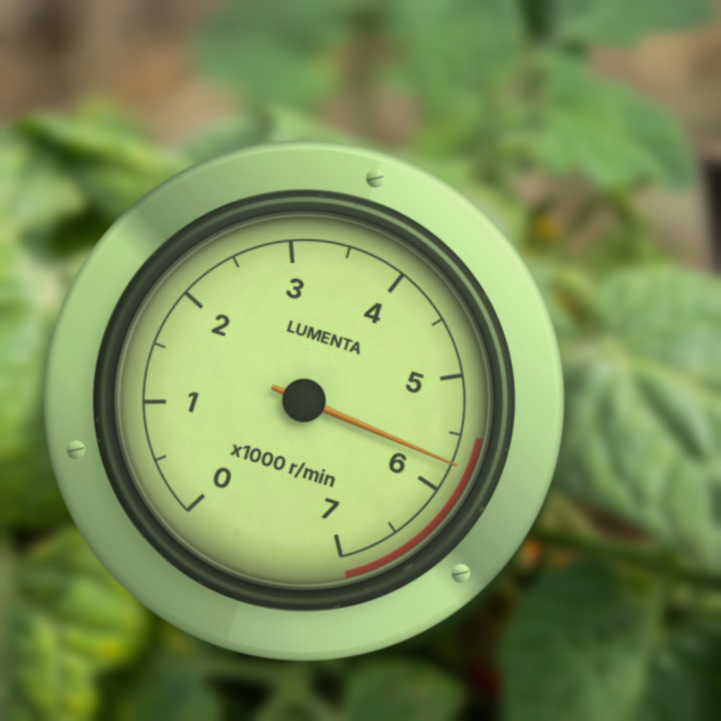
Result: 5750 rpm
